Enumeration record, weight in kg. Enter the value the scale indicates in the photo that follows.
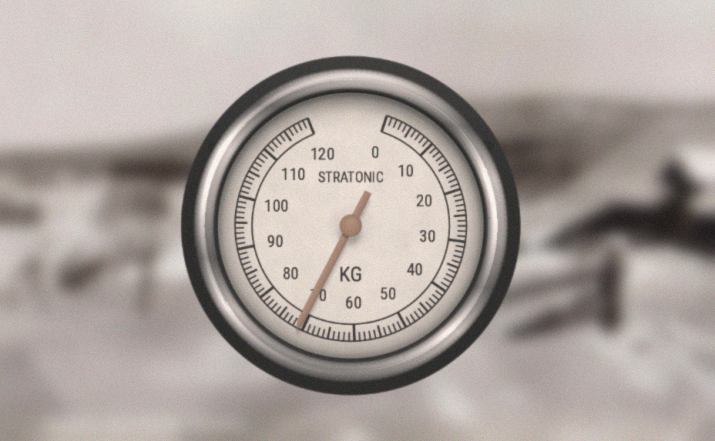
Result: 71 kg
